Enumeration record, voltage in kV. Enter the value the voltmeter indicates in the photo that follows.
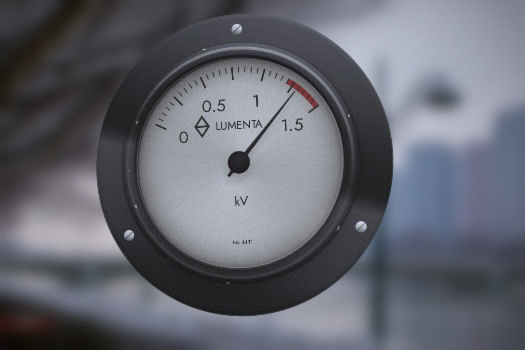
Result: 1.3 kV
